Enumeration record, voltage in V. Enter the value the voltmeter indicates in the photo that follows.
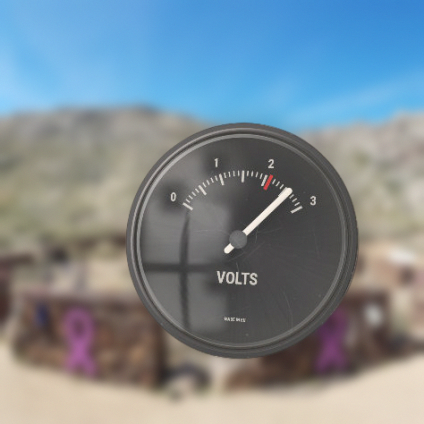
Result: 2.6 V
